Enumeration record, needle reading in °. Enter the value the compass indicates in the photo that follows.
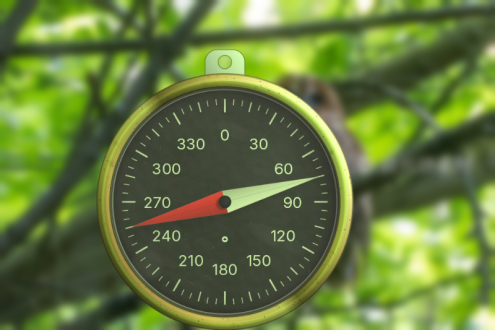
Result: 255 °
